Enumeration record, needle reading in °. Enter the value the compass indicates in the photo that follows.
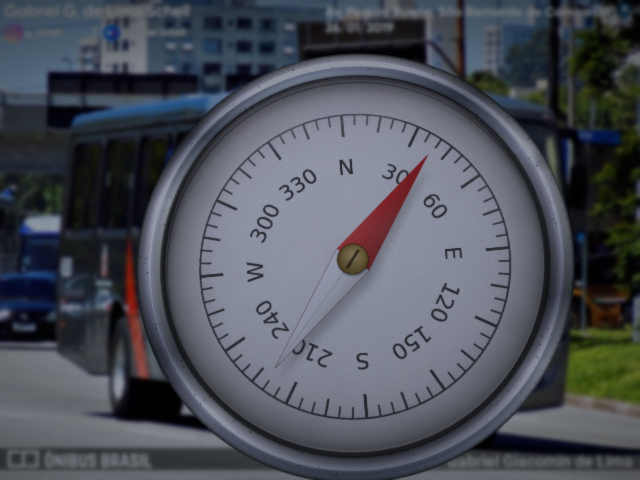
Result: 40 °
